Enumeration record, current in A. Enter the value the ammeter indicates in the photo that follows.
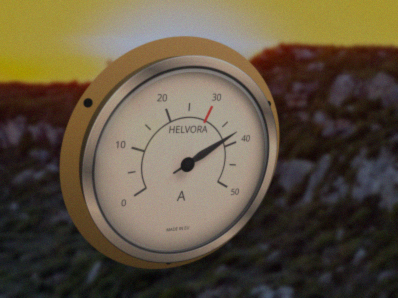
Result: 37.5 A
